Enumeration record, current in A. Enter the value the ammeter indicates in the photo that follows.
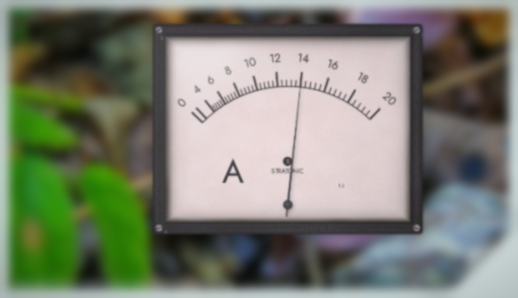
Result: 14 A
